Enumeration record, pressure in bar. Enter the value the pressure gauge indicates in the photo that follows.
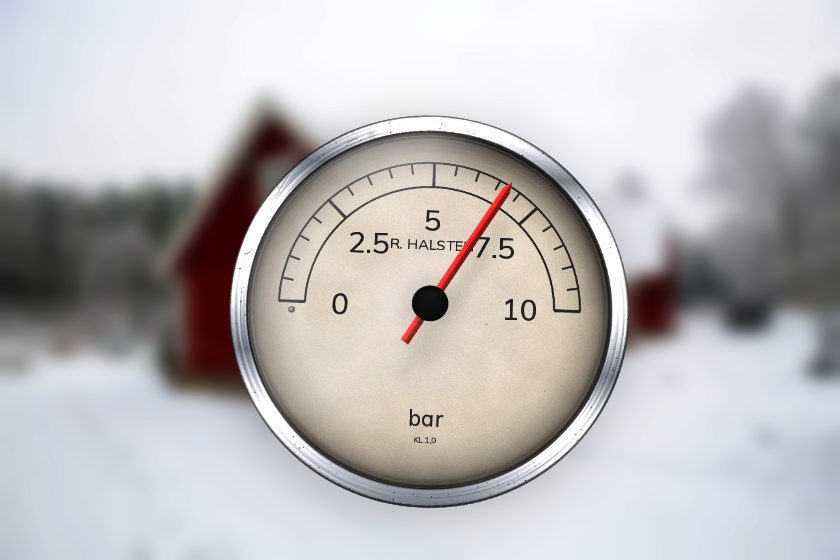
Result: 6.75 bar
